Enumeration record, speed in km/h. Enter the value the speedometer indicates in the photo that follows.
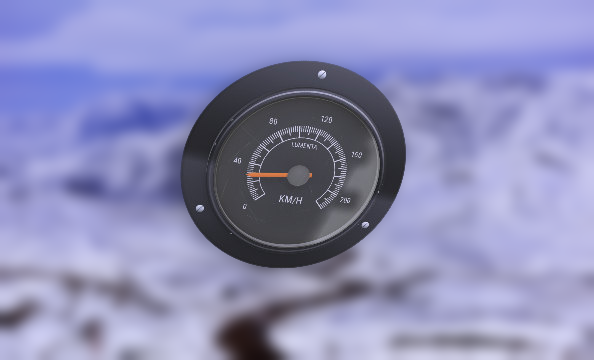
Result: 30 km/h
